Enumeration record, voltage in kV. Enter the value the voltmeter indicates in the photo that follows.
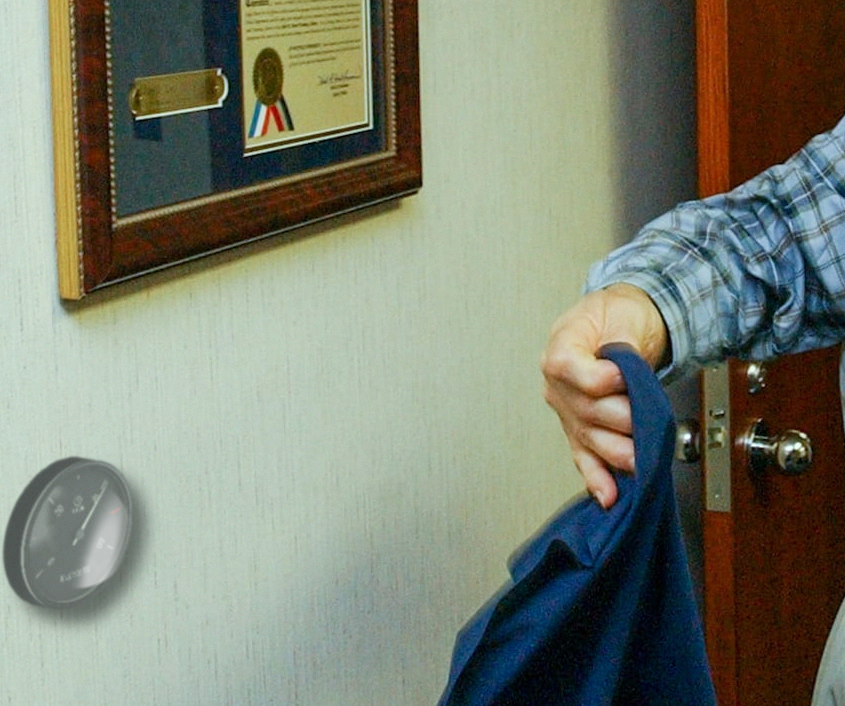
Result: 40 kV
